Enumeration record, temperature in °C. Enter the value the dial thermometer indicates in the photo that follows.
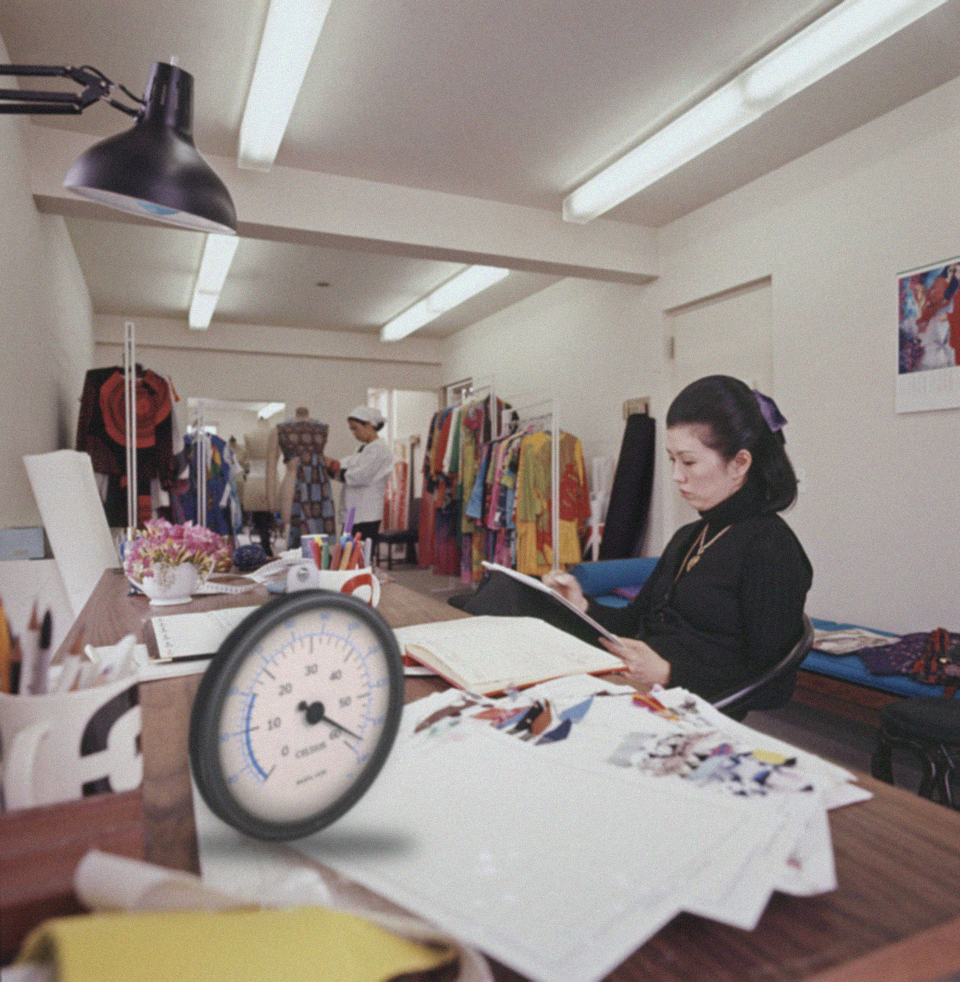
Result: 58 °C
